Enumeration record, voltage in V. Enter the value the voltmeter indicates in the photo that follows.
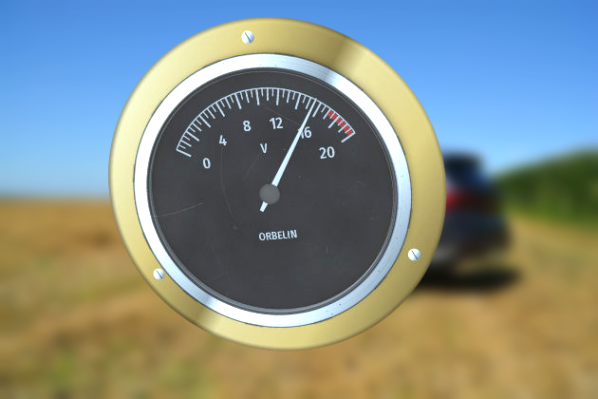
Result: 15.5 V
